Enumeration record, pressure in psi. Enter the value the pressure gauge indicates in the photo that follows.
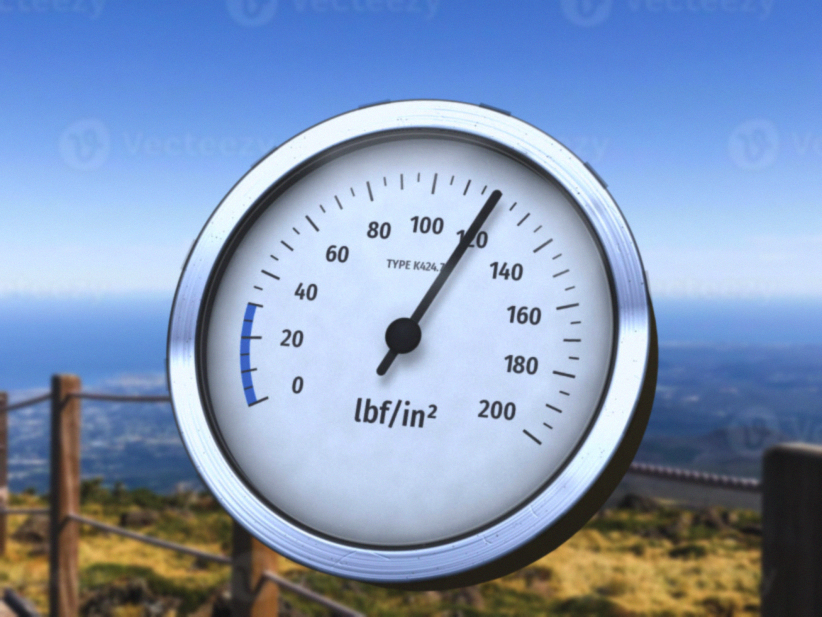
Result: 120 psi
